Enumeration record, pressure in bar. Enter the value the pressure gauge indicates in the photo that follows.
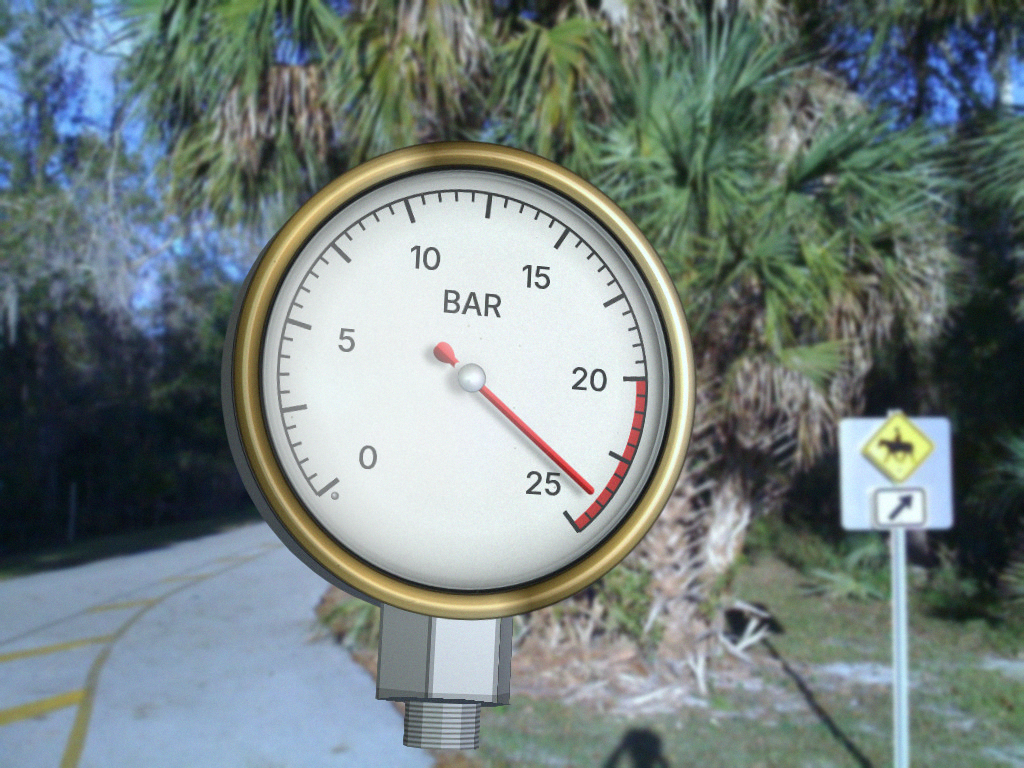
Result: 24 bar
